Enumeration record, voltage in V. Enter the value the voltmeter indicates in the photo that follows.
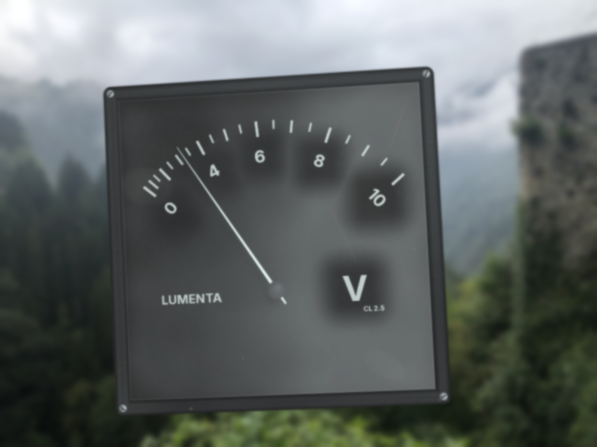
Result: 3.25 V
